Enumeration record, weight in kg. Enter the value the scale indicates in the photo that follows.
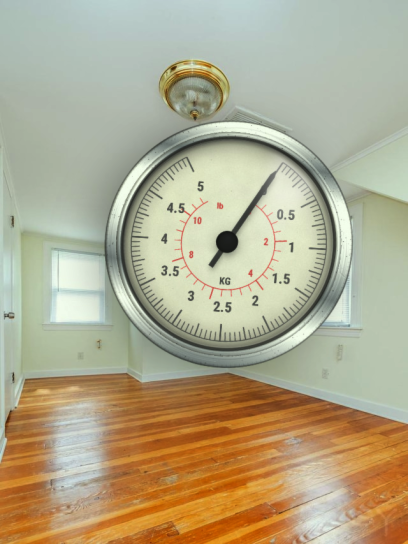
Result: 0 kg
